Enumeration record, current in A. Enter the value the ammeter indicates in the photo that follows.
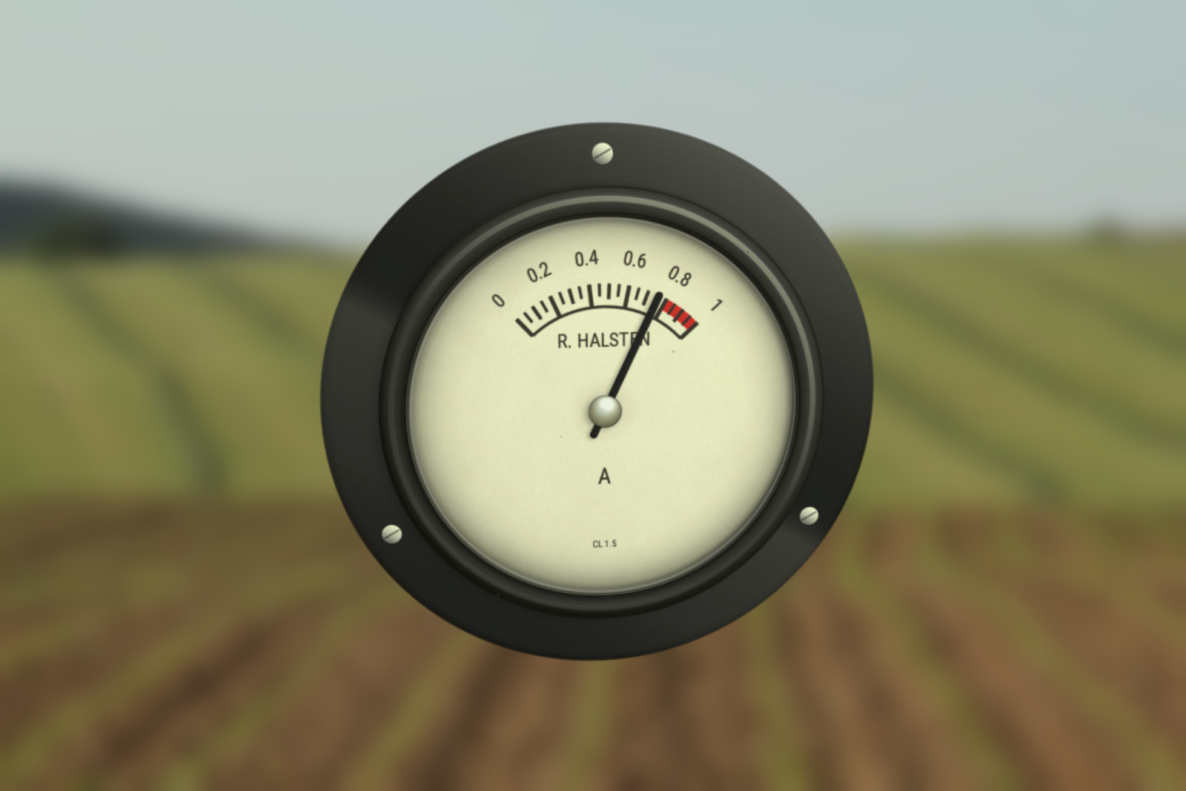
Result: 0.75 A
